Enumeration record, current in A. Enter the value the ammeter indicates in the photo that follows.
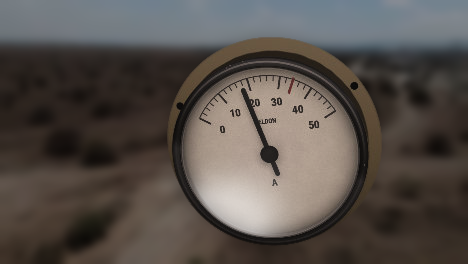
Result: 18 A
